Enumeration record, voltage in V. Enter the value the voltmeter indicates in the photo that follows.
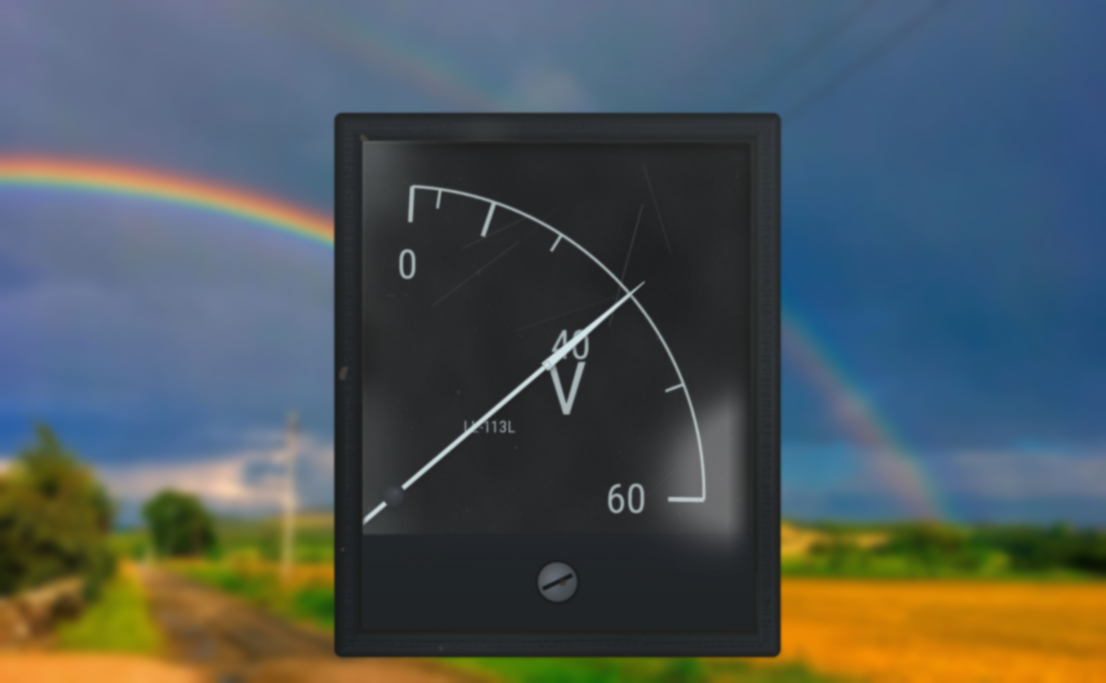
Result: 40 V
